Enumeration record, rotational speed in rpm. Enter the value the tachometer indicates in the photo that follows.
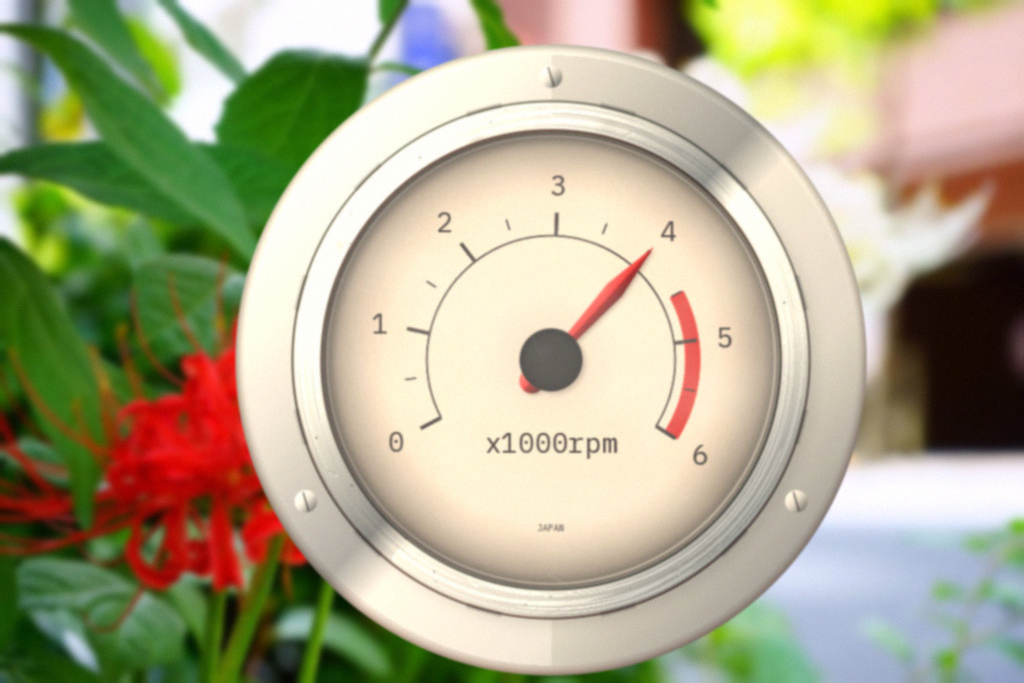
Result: 4000 rpm
